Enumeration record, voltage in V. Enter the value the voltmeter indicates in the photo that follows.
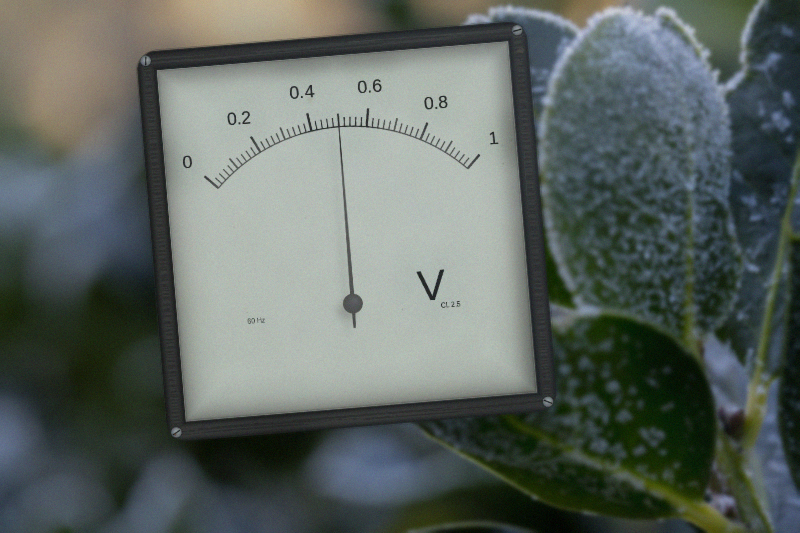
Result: 0.5 V
